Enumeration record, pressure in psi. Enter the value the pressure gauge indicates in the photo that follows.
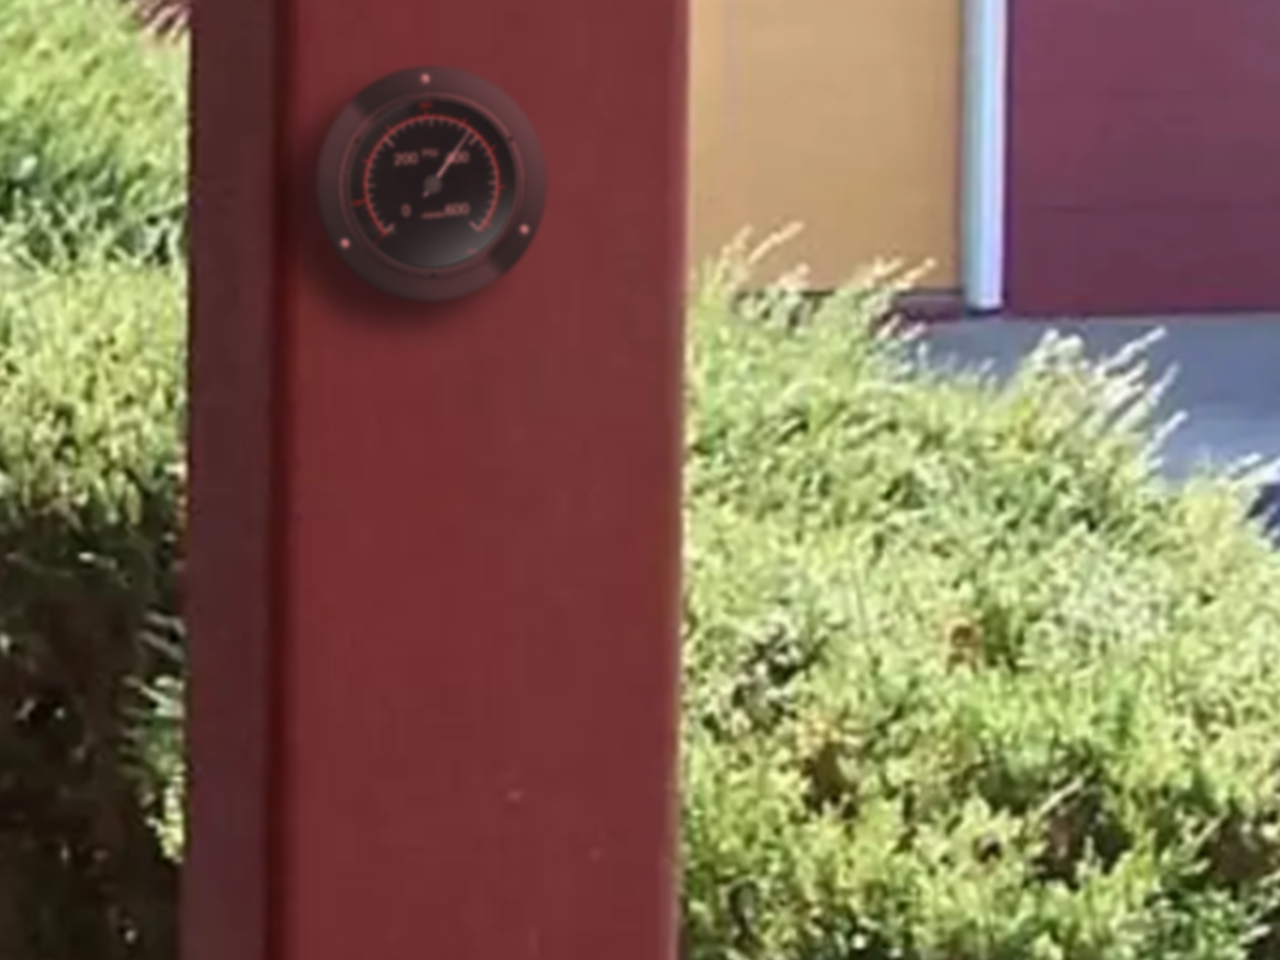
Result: 380 psi
